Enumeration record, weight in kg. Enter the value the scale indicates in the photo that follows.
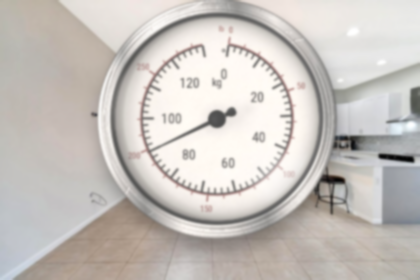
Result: 90 kg
